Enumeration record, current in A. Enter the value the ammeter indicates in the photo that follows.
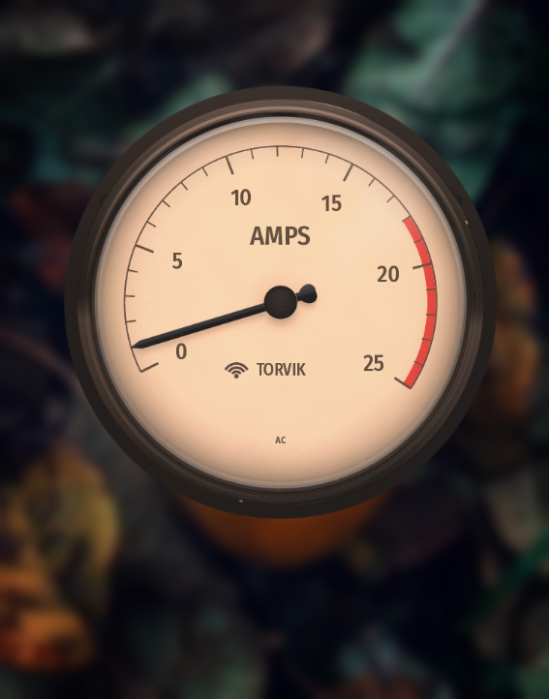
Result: 1 A
